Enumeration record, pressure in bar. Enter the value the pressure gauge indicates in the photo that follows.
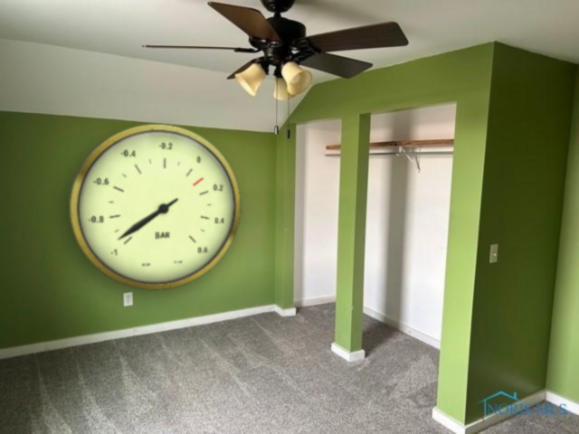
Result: -0.95 bar
